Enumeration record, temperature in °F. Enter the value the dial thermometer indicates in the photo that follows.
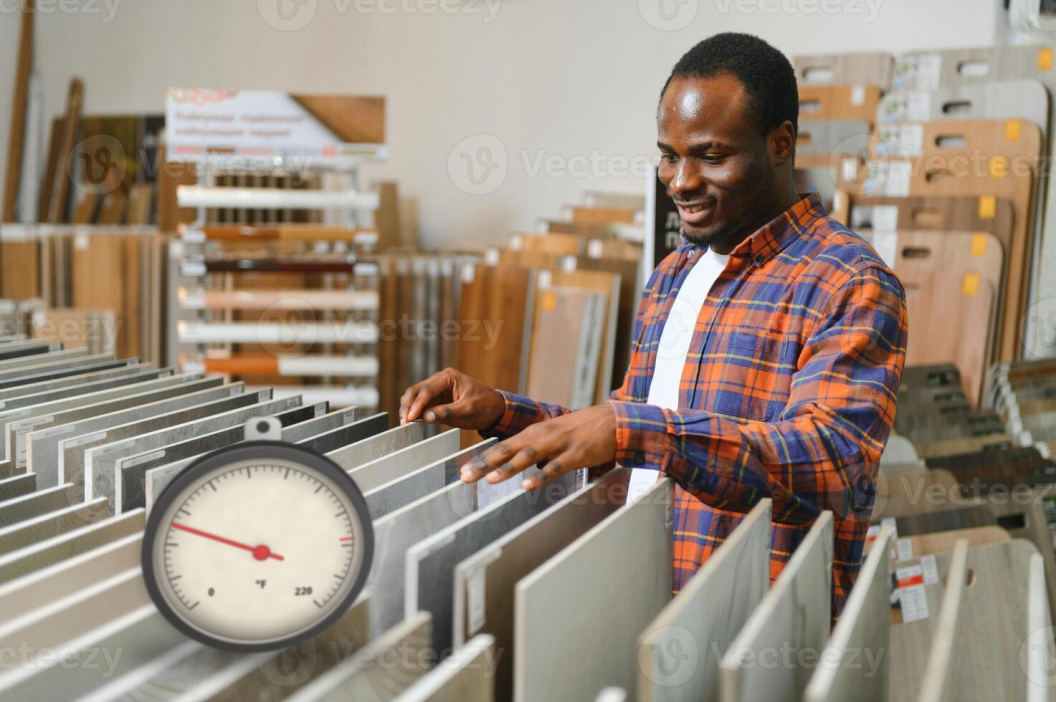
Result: 52 °F
